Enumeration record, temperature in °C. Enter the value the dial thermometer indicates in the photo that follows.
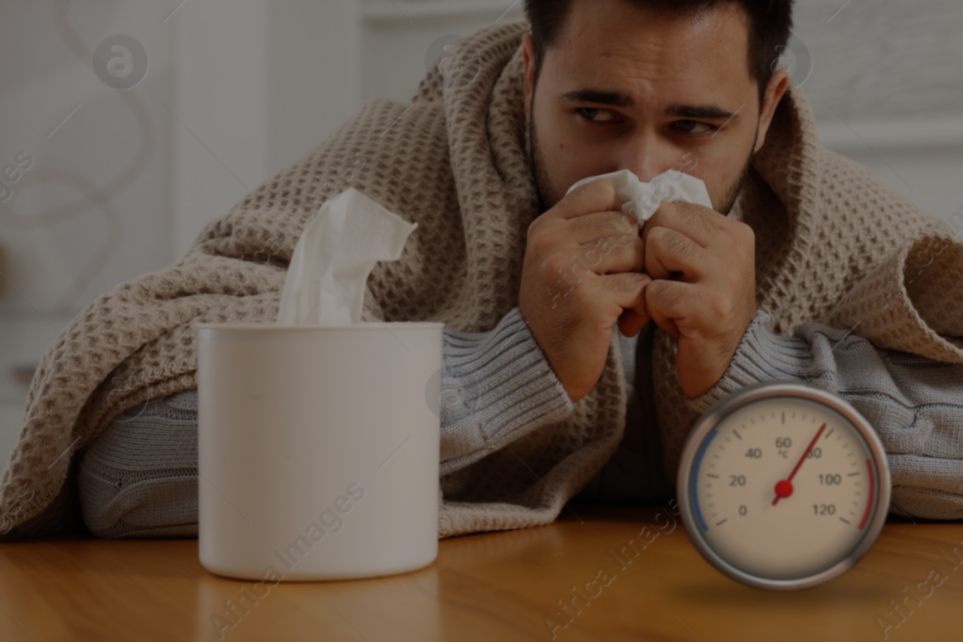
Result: 76 °C
